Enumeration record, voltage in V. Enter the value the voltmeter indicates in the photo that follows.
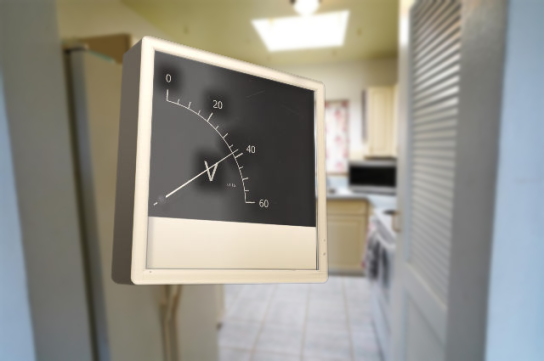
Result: 37.5 V
